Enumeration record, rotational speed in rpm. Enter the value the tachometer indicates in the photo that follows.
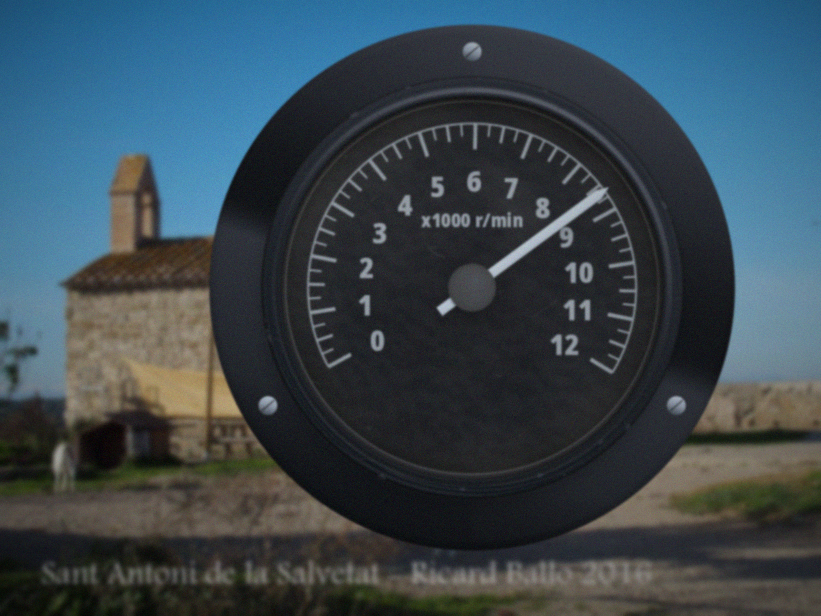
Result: 8625 rpm
